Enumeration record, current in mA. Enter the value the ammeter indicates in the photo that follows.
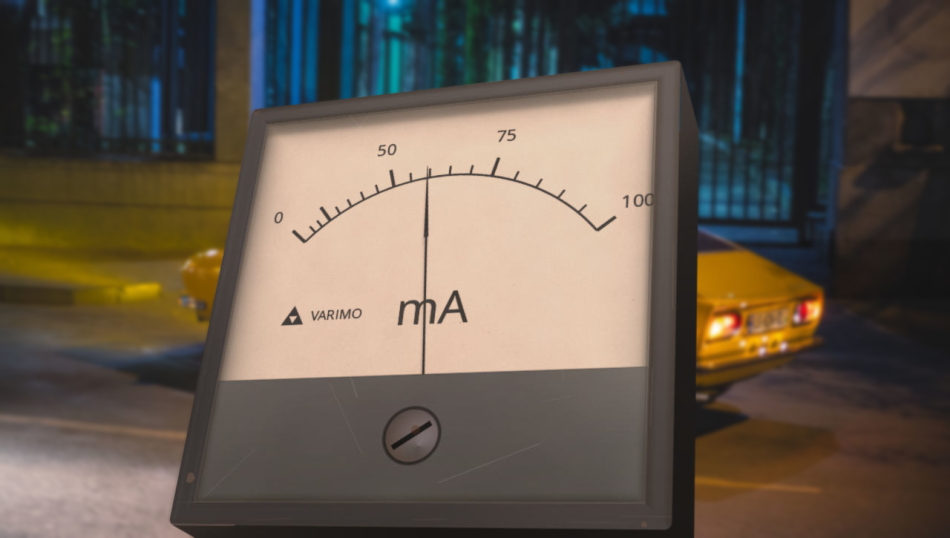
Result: 60 mA
